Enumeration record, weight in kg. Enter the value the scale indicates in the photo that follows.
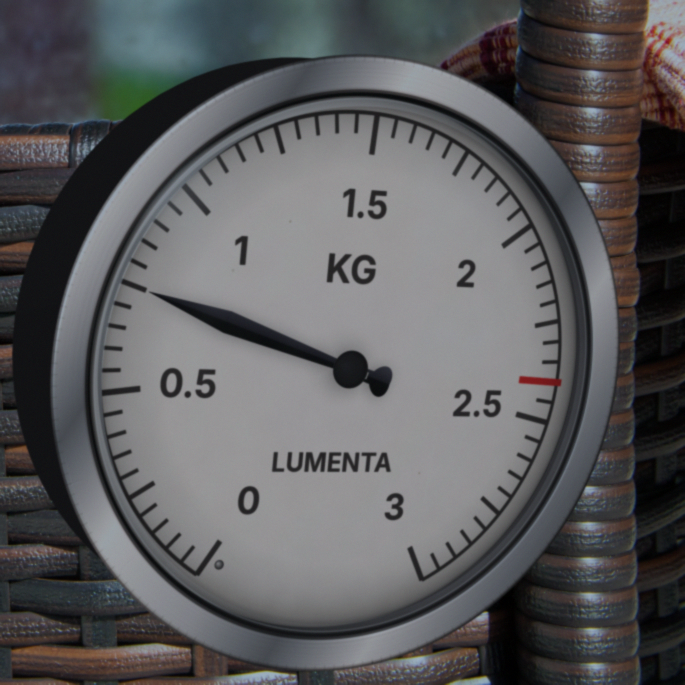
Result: 0.75 kg
